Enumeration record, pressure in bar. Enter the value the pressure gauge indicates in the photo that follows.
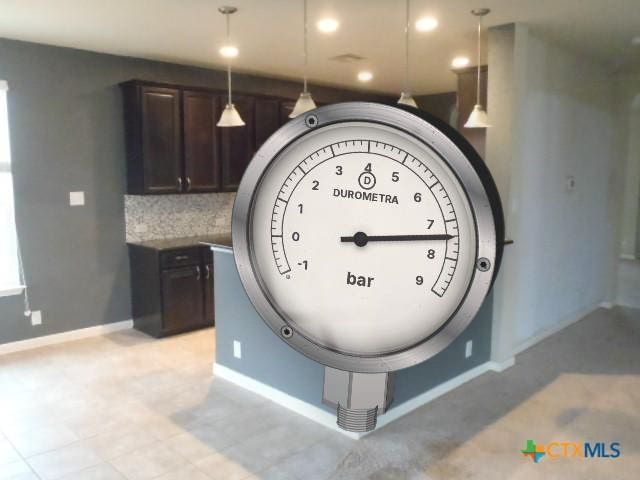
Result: 7.4 bar
